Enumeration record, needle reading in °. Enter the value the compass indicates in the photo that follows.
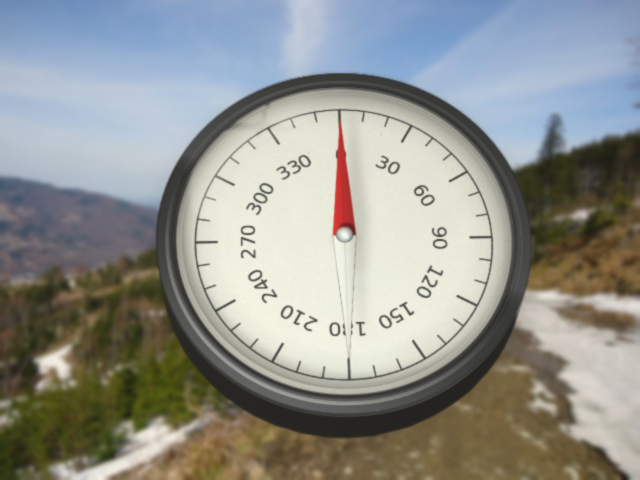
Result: 0 °
